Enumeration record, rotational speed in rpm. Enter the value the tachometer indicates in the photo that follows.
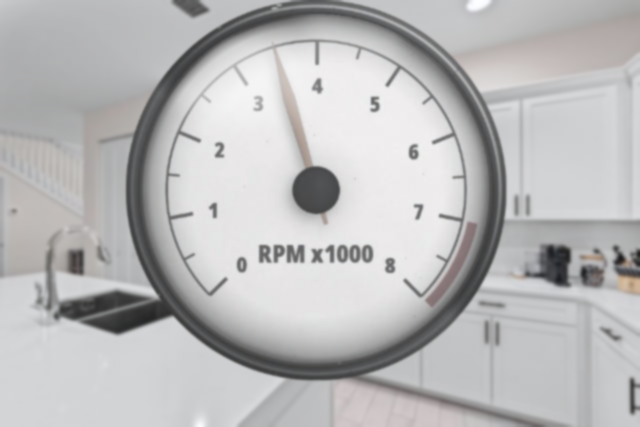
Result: 3500 rpm
